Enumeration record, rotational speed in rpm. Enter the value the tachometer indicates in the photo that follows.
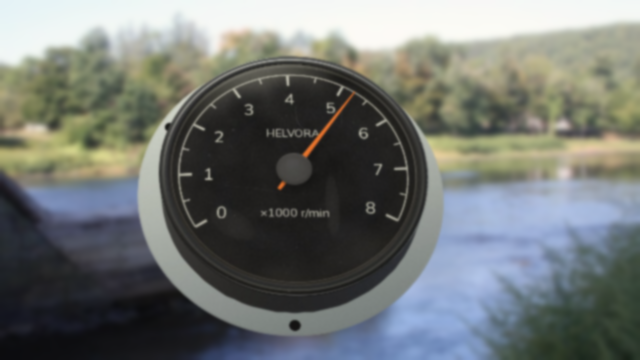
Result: 5250 rpm
